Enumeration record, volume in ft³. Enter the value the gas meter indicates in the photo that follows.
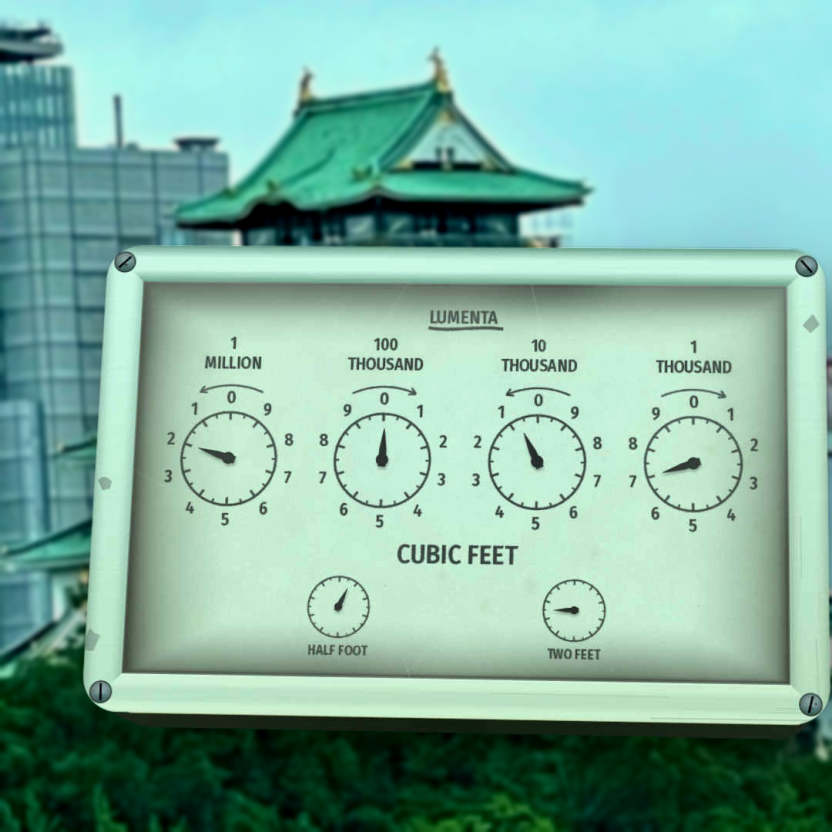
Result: 200700 ft³
